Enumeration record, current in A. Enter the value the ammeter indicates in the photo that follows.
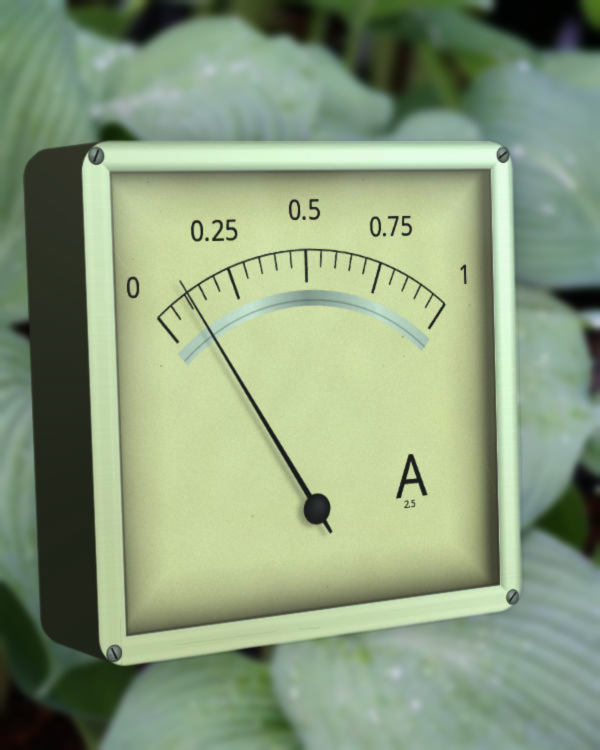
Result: 0.1 A
